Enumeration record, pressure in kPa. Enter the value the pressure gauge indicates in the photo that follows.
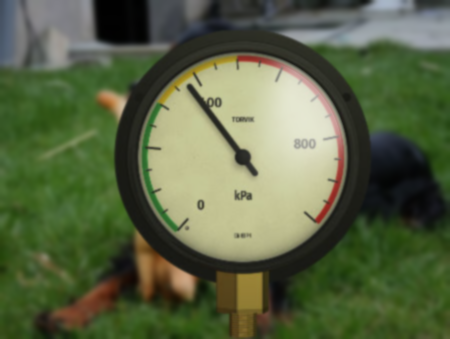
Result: 375 kPa
